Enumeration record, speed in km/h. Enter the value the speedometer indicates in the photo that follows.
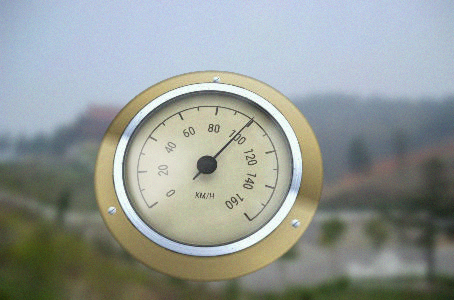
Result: 100 km/h
